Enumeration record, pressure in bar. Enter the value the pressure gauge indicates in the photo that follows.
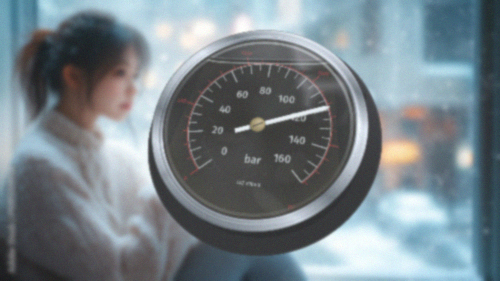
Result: 120 bar
